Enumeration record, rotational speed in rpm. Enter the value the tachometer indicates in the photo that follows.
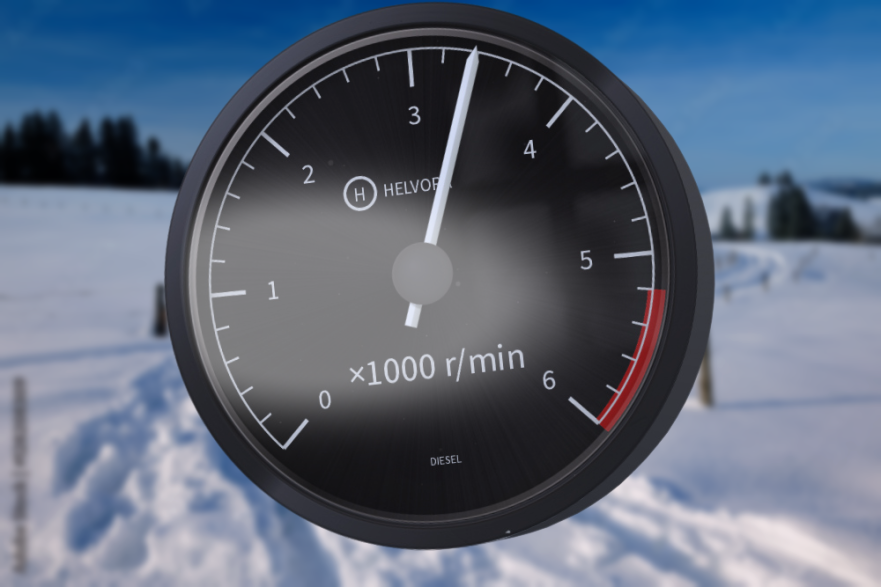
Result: 3400 rpm
